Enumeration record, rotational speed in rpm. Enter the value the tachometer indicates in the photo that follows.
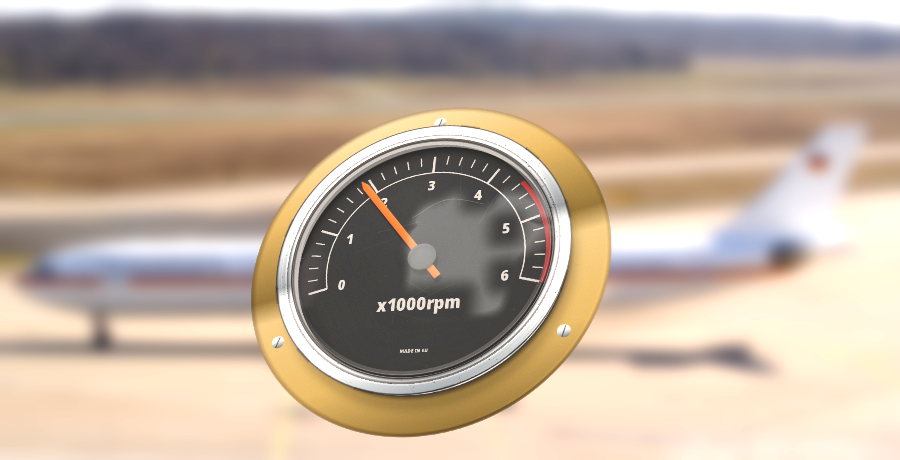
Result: 1900 rpm
